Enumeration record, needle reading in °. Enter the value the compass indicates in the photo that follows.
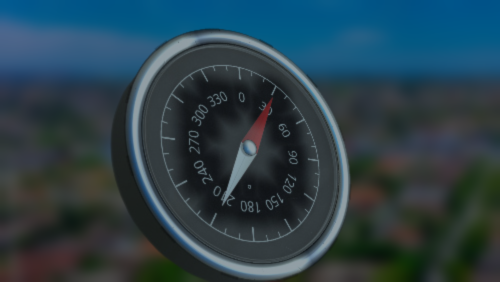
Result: 30 °
